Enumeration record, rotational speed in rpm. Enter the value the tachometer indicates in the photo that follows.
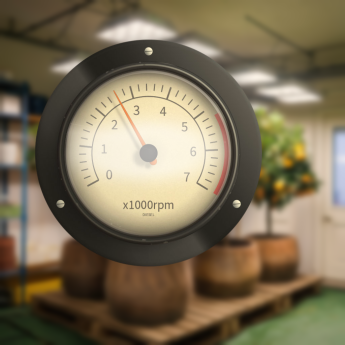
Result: 2600 rpm
